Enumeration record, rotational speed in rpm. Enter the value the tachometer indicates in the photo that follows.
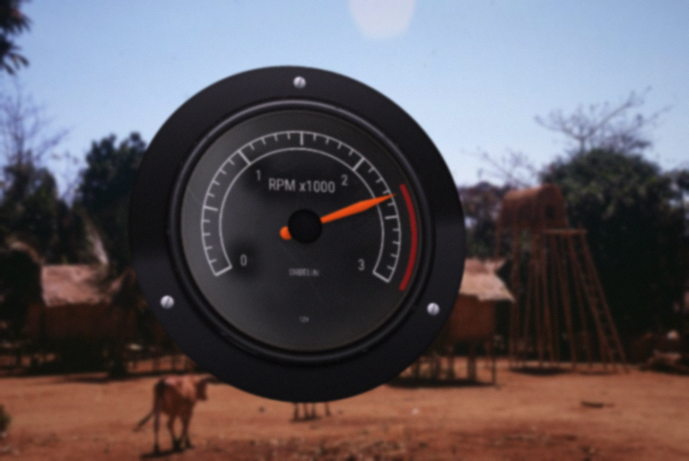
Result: 2350 rpm
